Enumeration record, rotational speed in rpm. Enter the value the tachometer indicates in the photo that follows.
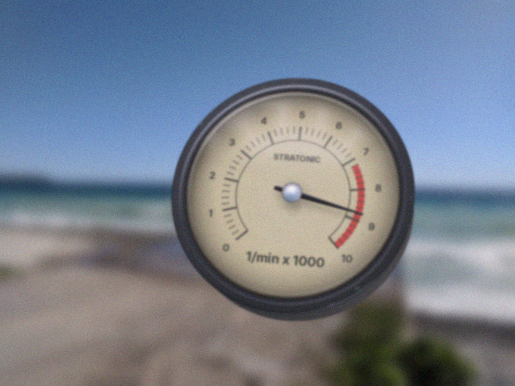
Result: 8800 rpm
